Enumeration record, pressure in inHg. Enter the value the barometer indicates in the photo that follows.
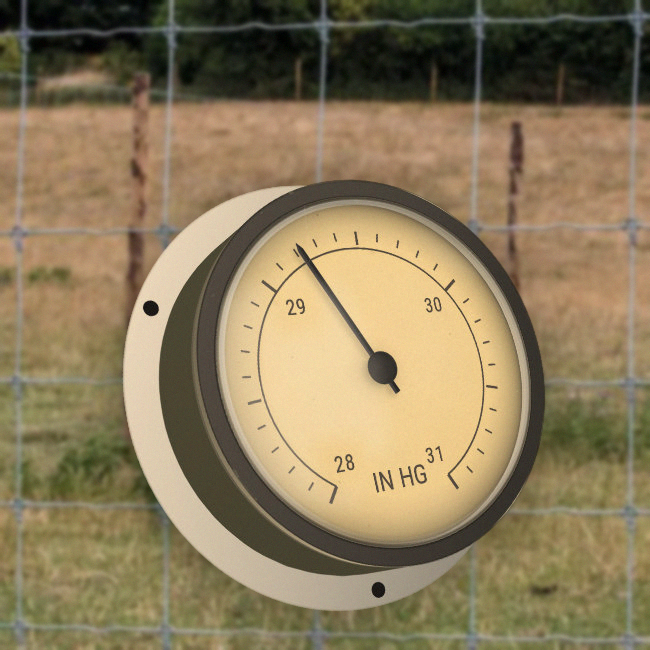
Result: 29.2 inHg
